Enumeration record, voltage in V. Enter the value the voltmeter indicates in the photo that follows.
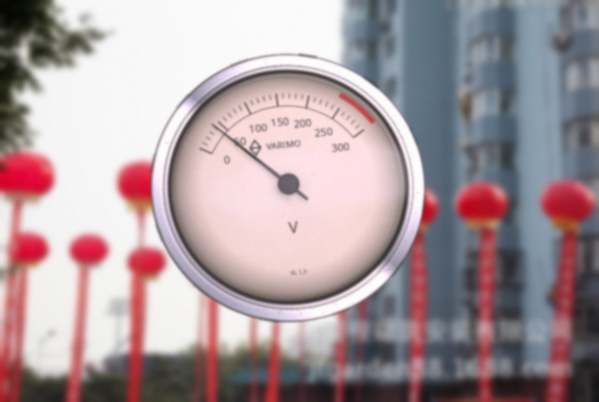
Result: 40 V
